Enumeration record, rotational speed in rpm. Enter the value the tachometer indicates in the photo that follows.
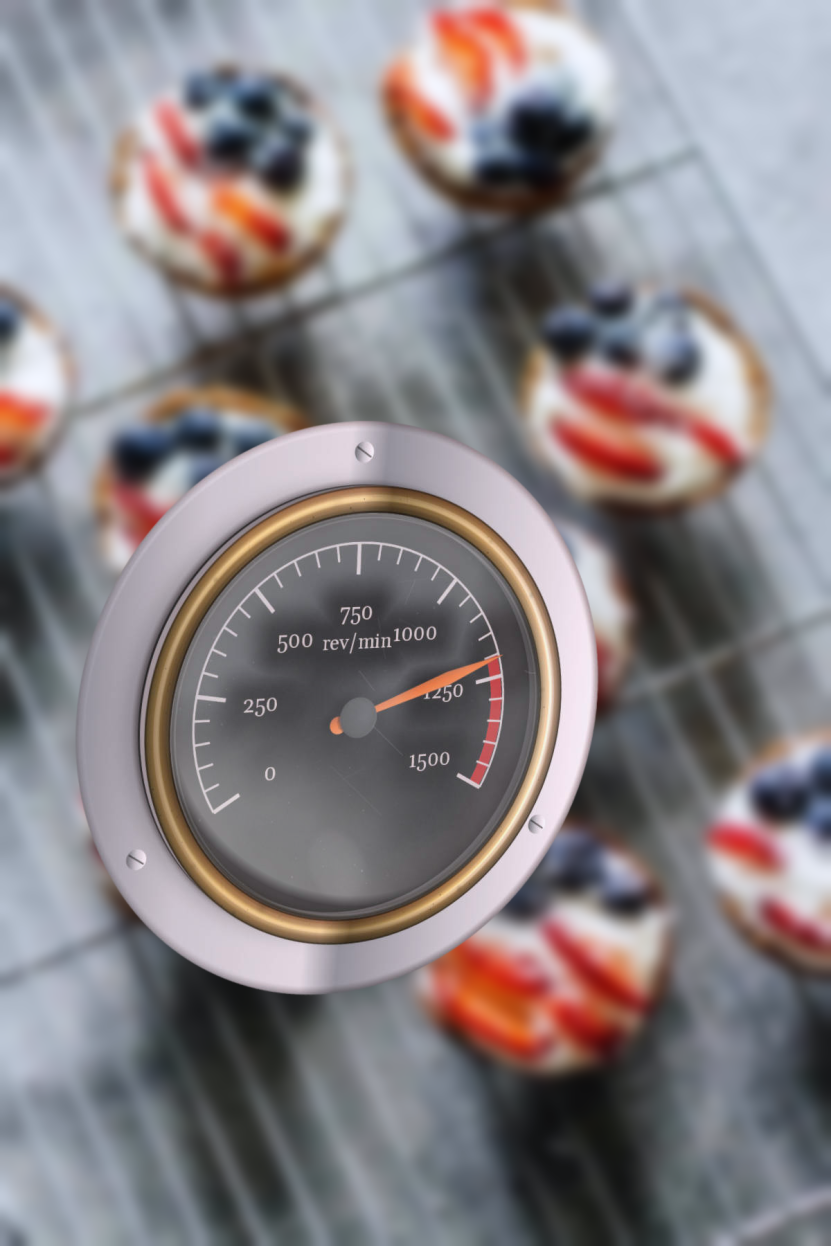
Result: 1200 rpm
